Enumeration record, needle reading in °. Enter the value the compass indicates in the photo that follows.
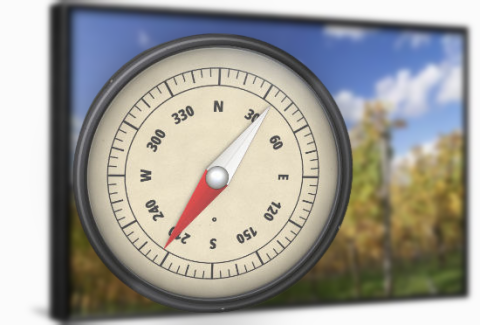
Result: 215 °
